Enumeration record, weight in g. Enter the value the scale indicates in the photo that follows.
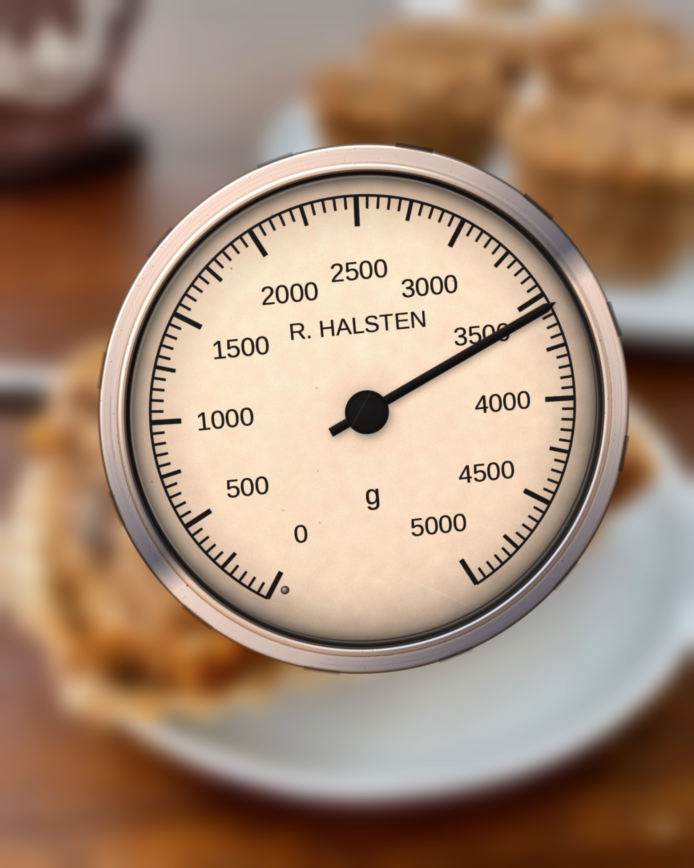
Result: 3550 g
